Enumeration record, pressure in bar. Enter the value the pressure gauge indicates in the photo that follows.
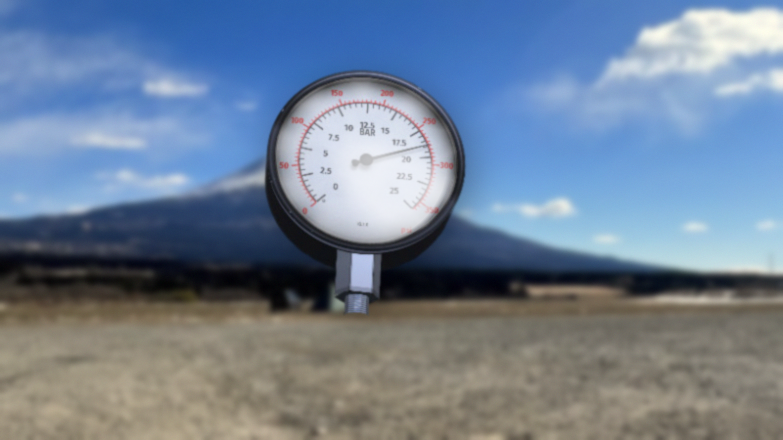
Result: 19 bar
